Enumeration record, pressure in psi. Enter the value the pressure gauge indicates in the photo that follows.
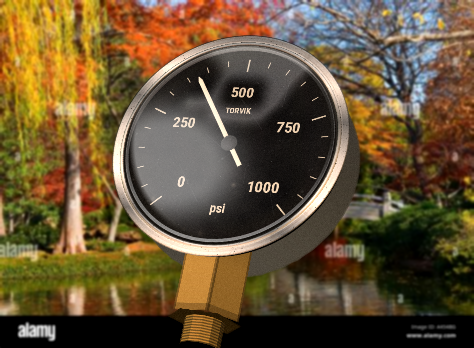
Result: 375 psi
